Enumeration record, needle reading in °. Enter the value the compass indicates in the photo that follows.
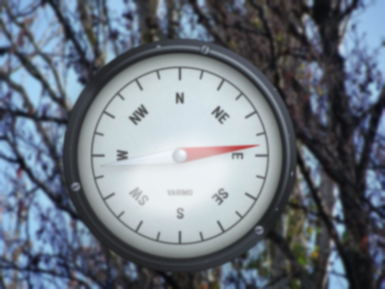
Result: 82.5 °
